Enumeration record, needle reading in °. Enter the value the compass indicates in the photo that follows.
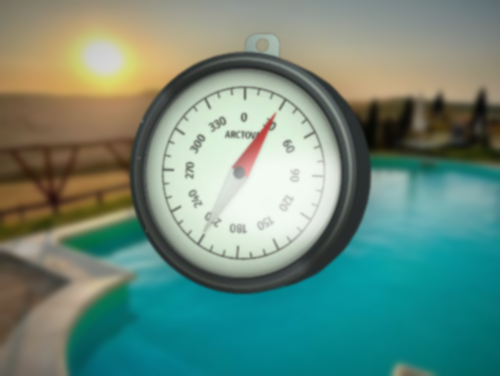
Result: 30 °
